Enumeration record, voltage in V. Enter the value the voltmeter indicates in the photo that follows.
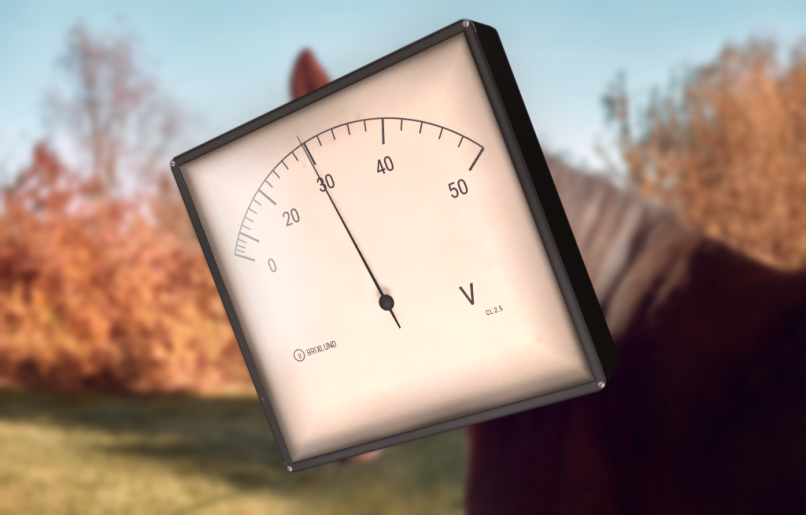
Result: 30 V
